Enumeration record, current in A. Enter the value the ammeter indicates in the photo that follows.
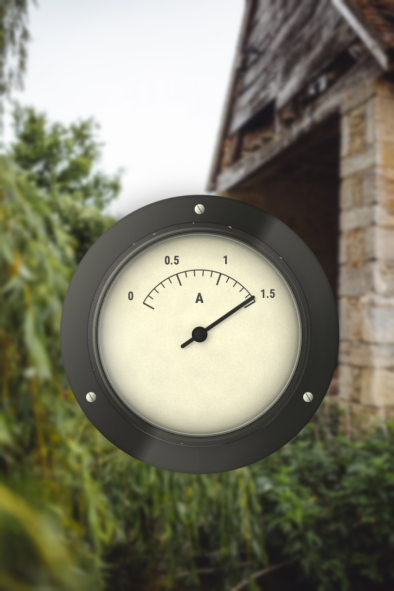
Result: 1.45 A
